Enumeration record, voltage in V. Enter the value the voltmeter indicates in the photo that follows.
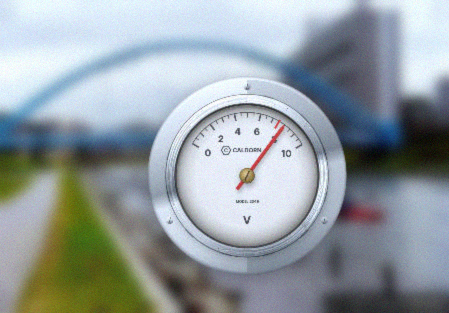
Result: 8 V
